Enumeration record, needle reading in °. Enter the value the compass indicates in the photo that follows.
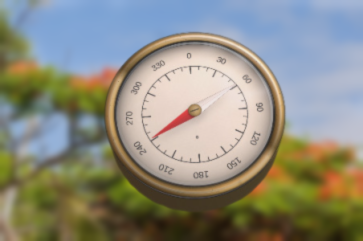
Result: 240 °
